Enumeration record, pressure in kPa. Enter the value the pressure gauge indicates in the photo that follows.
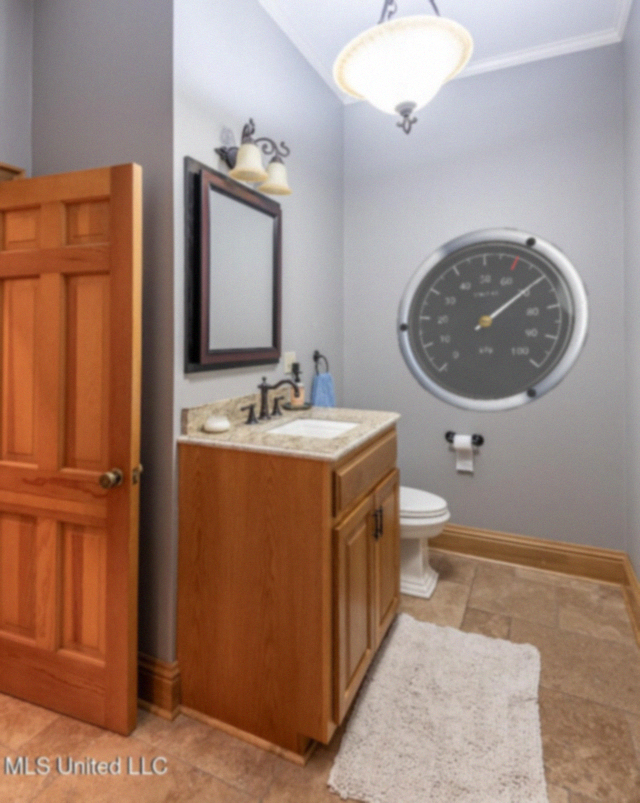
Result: 70 kPa
